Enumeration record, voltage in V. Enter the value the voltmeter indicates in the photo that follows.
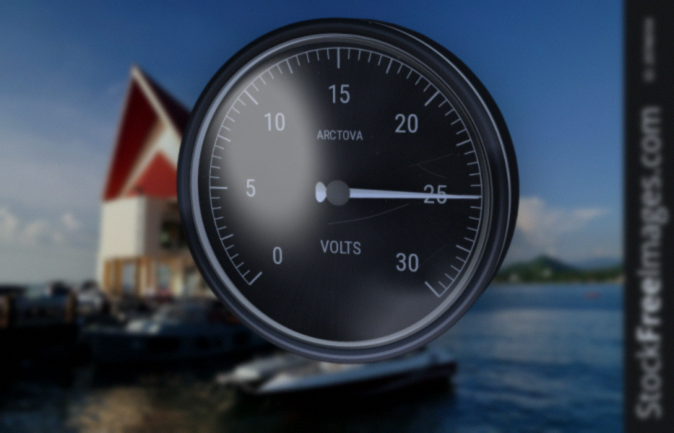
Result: 25 V
